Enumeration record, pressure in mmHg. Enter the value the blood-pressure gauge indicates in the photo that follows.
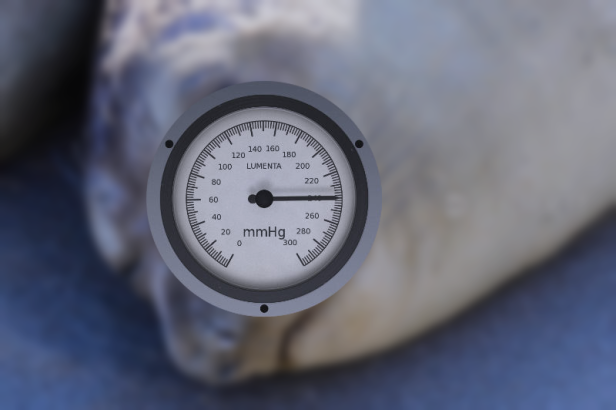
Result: 240 mmHg
